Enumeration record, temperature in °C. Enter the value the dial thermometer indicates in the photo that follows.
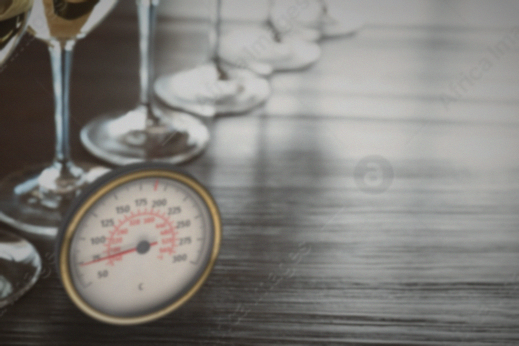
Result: 75 °C
